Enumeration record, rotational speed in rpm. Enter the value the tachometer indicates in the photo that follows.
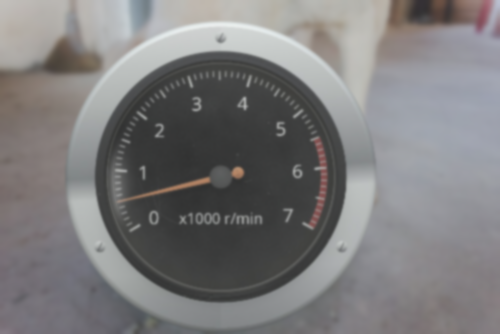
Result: 500 rpm
